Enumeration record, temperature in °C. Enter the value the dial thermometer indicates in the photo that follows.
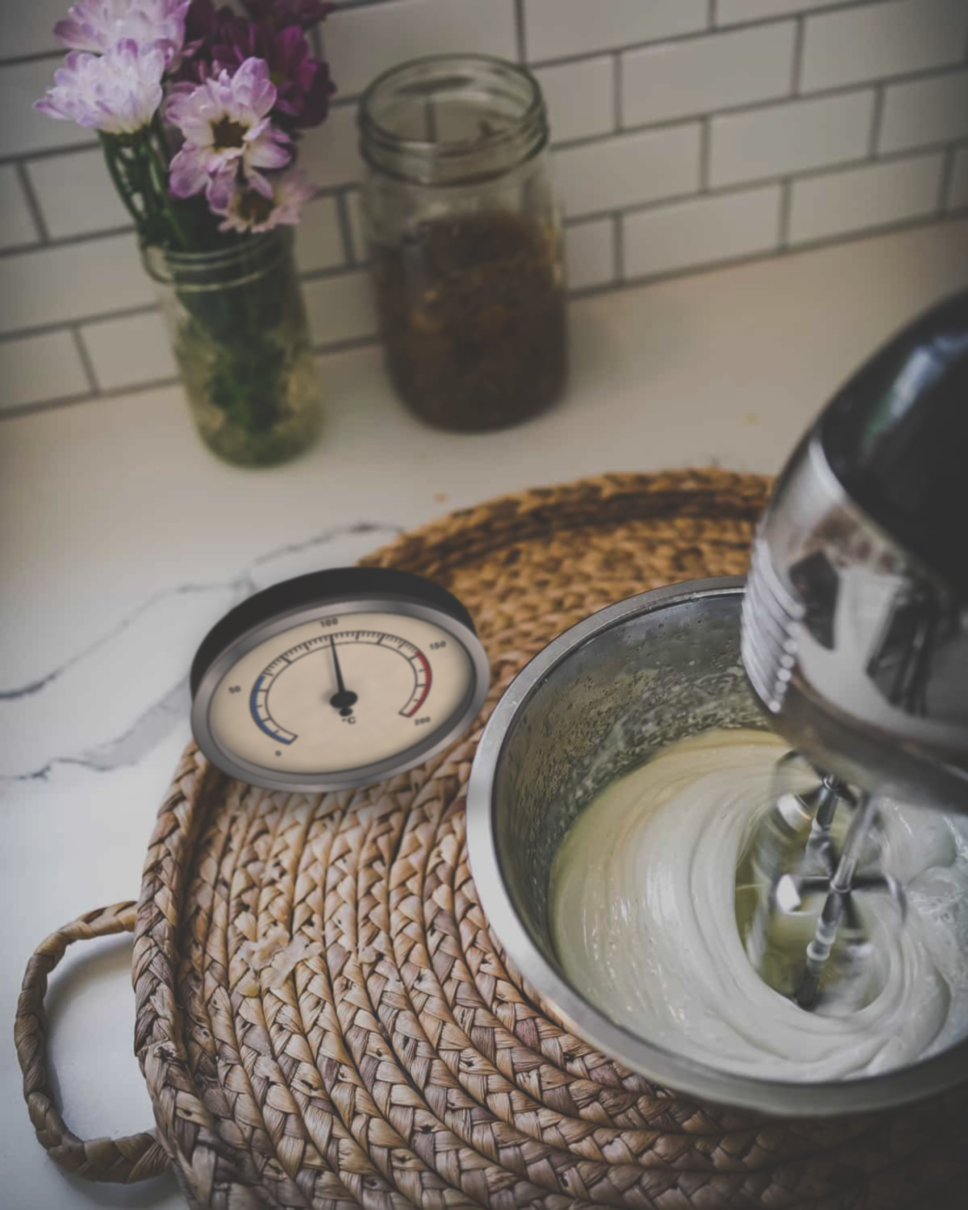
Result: 100 °C
